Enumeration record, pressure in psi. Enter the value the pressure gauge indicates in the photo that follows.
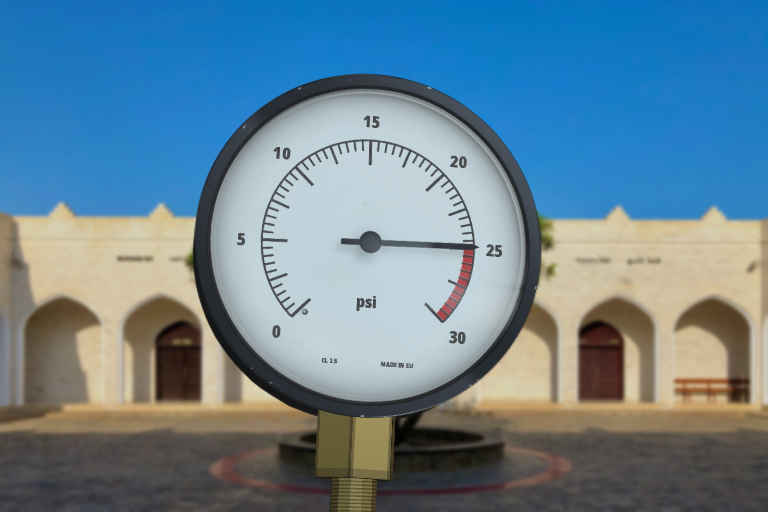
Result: 25 psi
